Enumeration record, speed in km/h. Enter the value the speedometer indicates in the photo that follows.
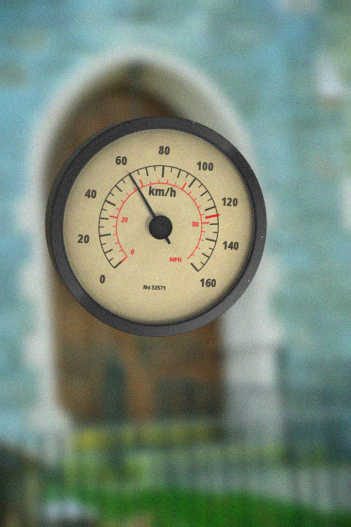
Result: 60 km/h
